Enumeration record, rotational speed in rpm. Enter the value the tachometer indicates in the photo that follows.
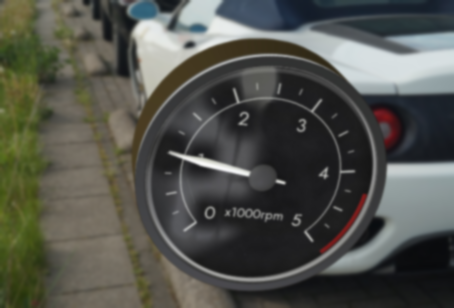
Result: 1000 rpm
